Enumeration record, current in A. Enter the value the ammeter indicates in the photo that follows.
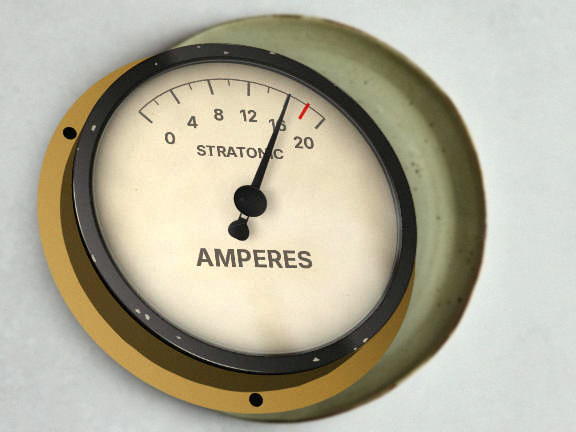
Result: 16 A
